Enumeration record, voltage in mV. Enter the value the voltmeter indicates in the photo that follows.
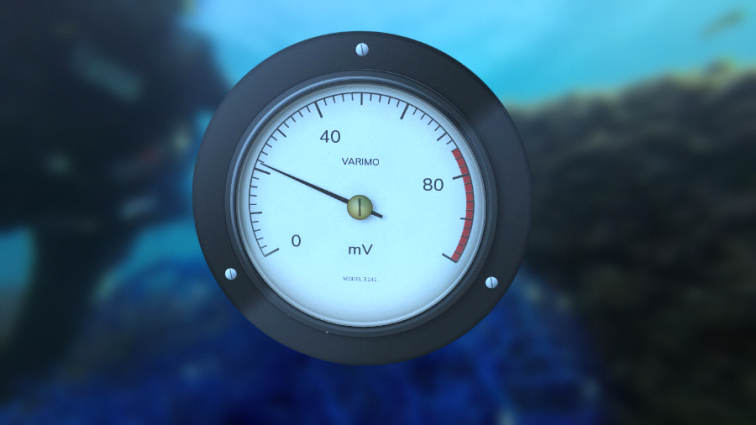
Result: 22 mV
